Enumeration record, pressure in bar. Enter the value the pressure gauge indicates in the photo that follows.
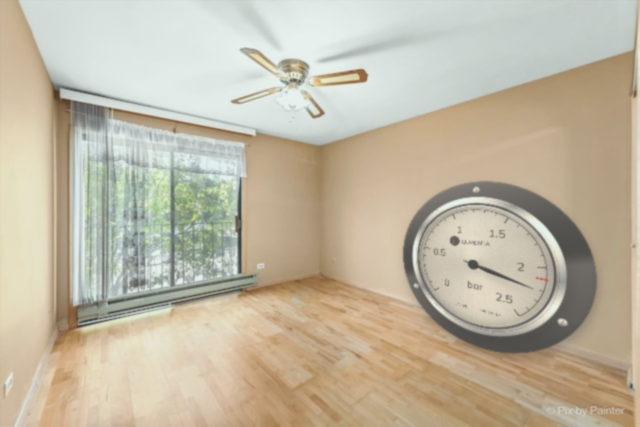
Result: 2.2 bar
